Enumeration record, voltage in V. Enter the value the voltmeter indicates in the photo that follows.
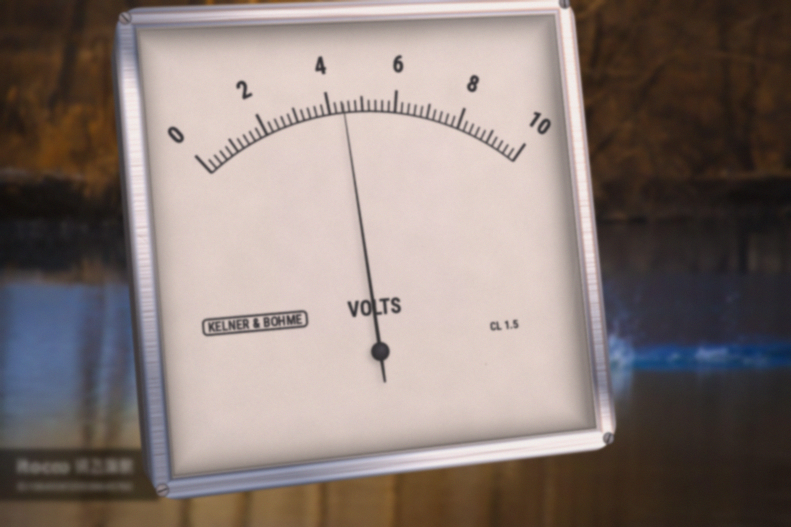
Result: 4.4 V
